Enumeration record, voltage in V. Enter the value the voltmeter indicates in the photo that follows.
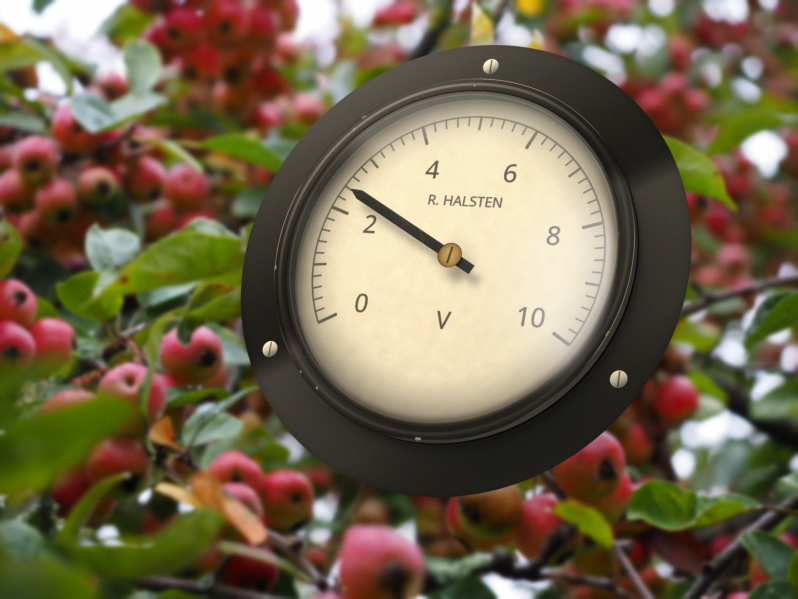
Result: 2.4 V
